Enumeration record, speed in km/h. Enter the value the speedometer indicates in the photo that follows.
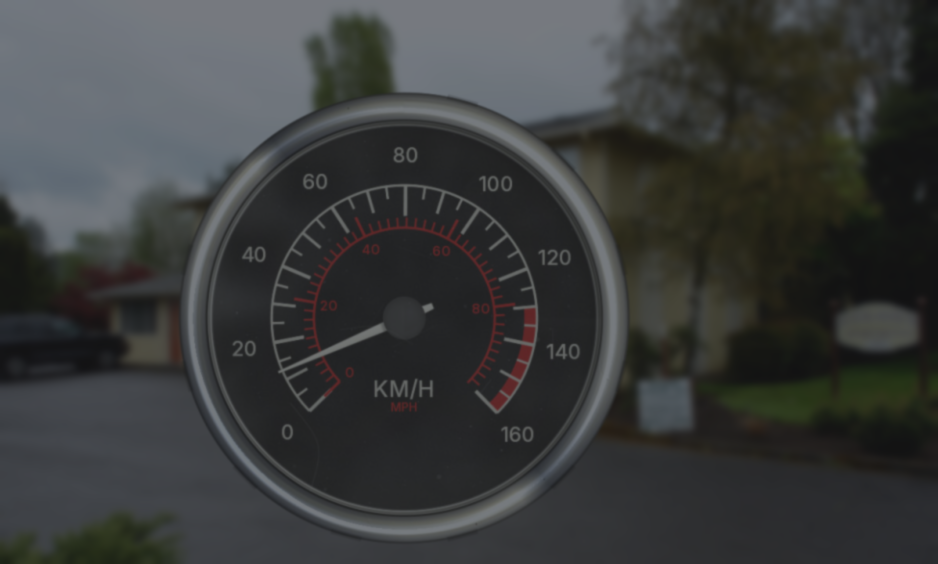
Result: 12.5 km/h
